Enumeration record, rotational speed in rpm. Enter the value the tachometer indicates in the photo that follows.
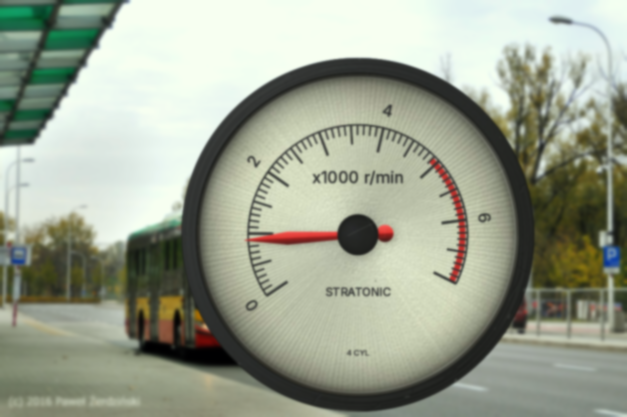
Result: 900 rpm
